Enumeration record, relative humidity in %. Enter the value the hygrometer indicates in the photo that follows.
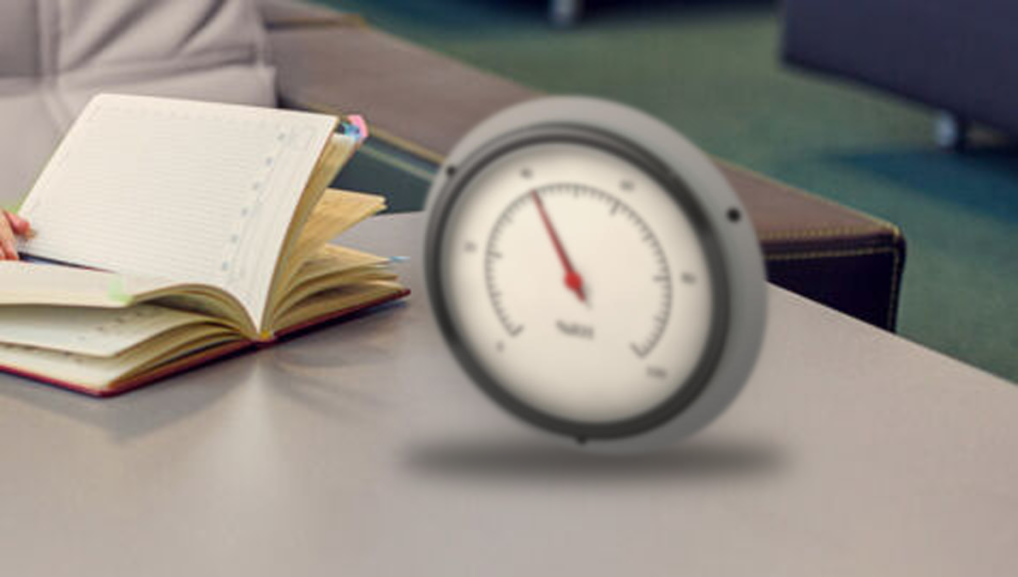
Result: 40 %
